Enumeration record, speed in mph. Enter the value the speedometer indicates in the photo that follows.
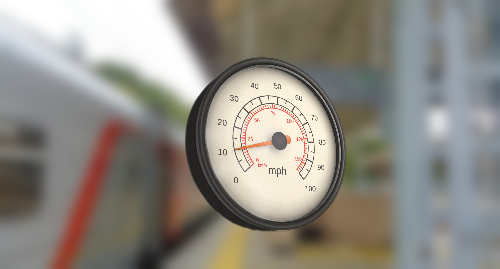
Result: 10 mph
